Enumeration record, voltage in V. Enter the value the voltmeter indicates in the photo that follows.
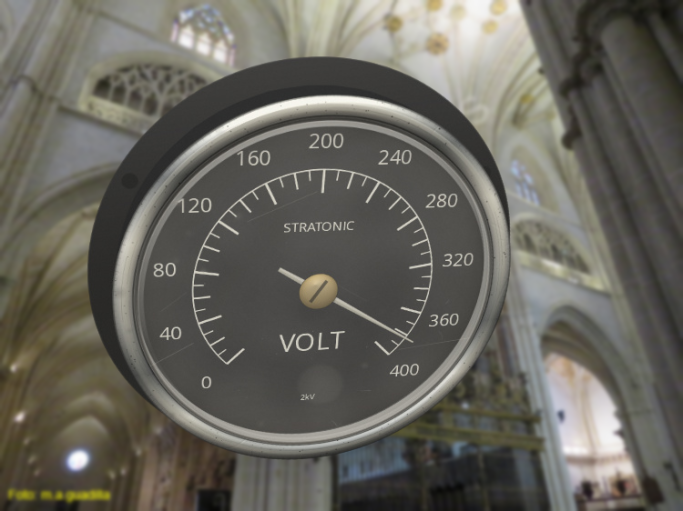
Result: 380 V
